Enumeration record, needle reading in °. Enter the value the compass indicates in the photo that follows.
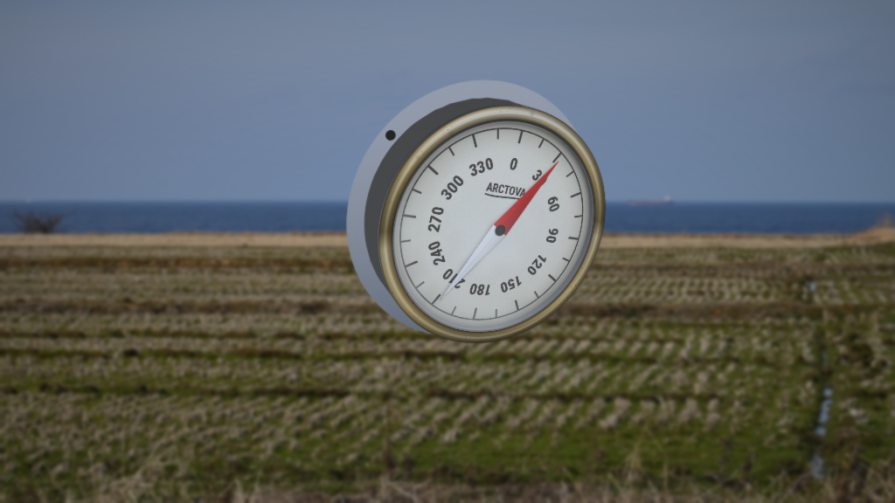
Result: 30 °
